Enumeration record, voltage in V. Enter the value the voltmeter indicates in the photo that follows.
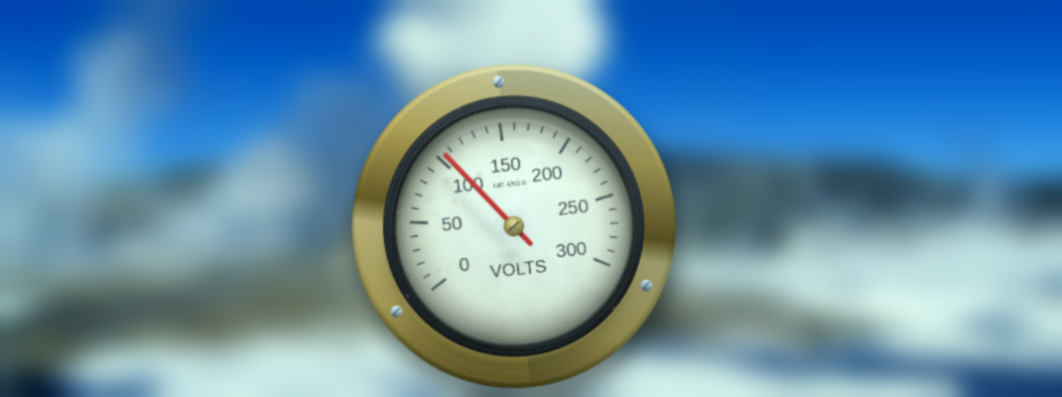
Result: 105 V
